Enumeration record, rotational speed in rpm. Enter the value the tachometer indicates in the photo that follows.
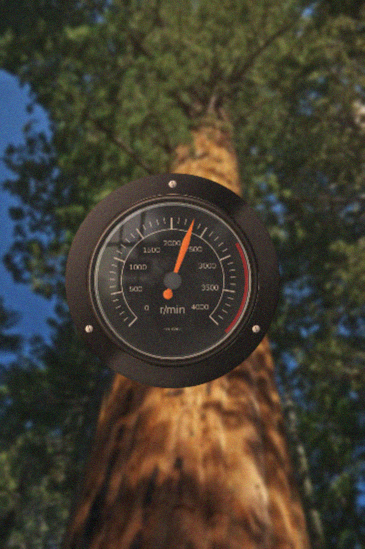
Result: 2300 rpm
